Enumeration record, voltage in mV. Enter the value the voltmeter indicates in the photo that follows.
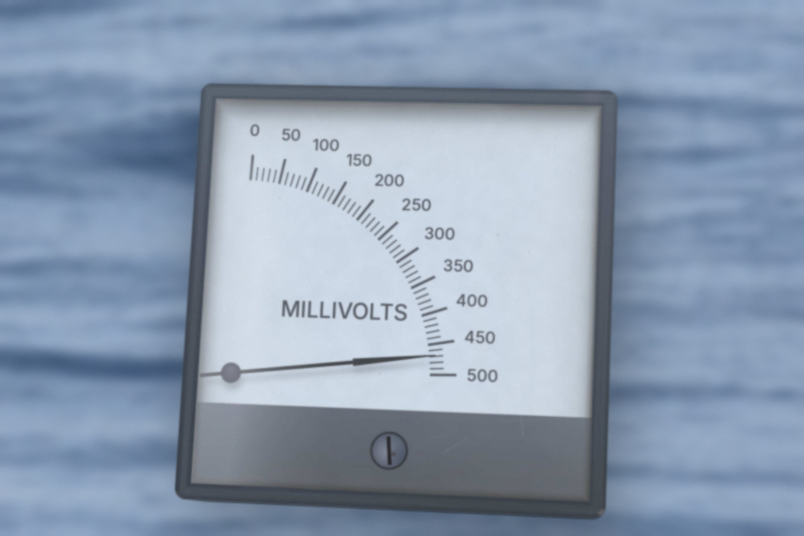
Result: 470 mV
